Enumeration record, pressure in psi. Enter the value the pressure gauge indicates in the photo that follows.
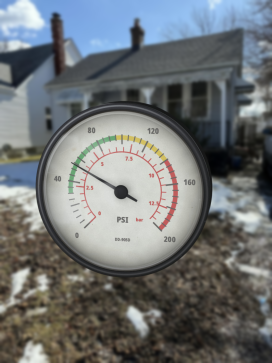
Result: 55 psi
